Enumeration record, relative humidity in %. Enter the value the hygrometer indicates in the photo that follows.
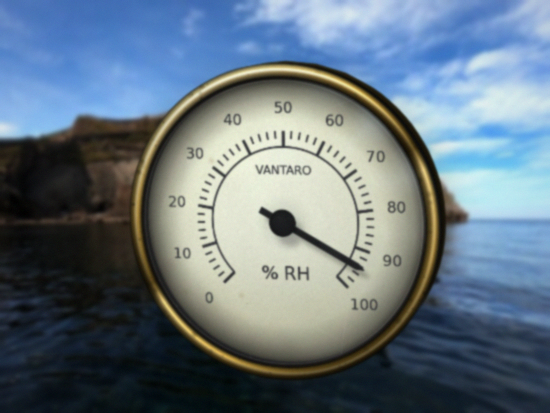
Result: 94 %
